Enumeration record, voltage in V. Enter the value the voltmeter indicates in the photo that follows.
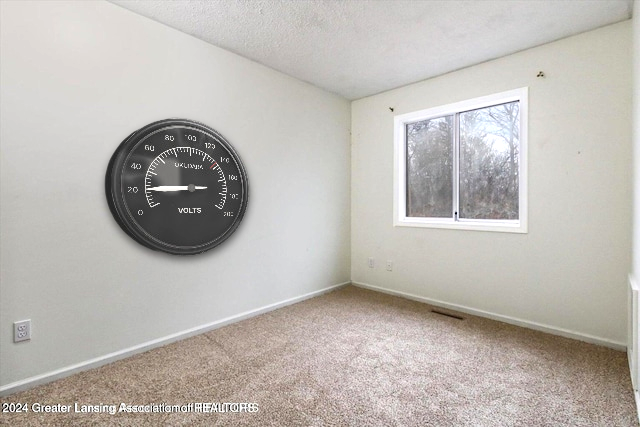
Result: 20 V
